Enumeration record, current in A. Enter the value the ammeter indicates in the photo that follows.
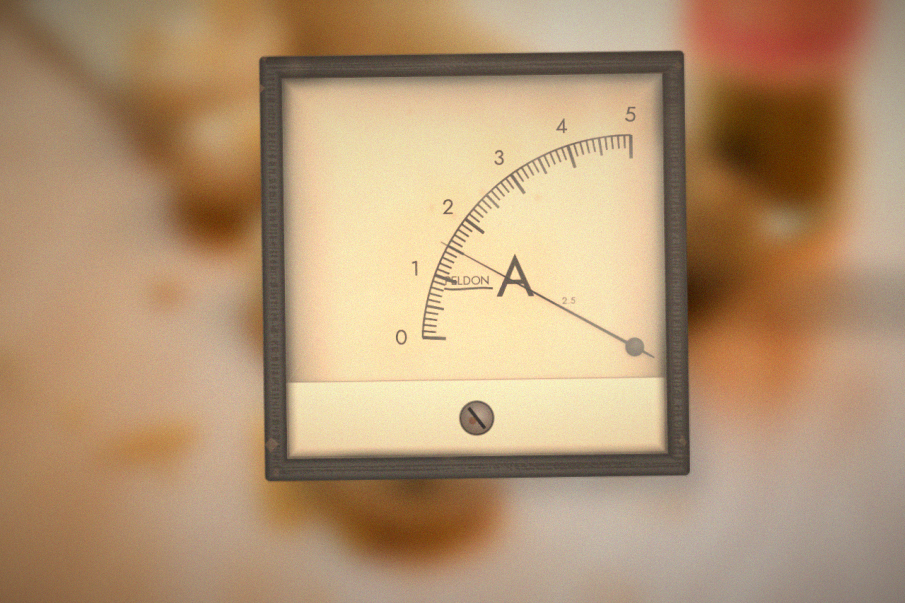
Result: 1.5 A
